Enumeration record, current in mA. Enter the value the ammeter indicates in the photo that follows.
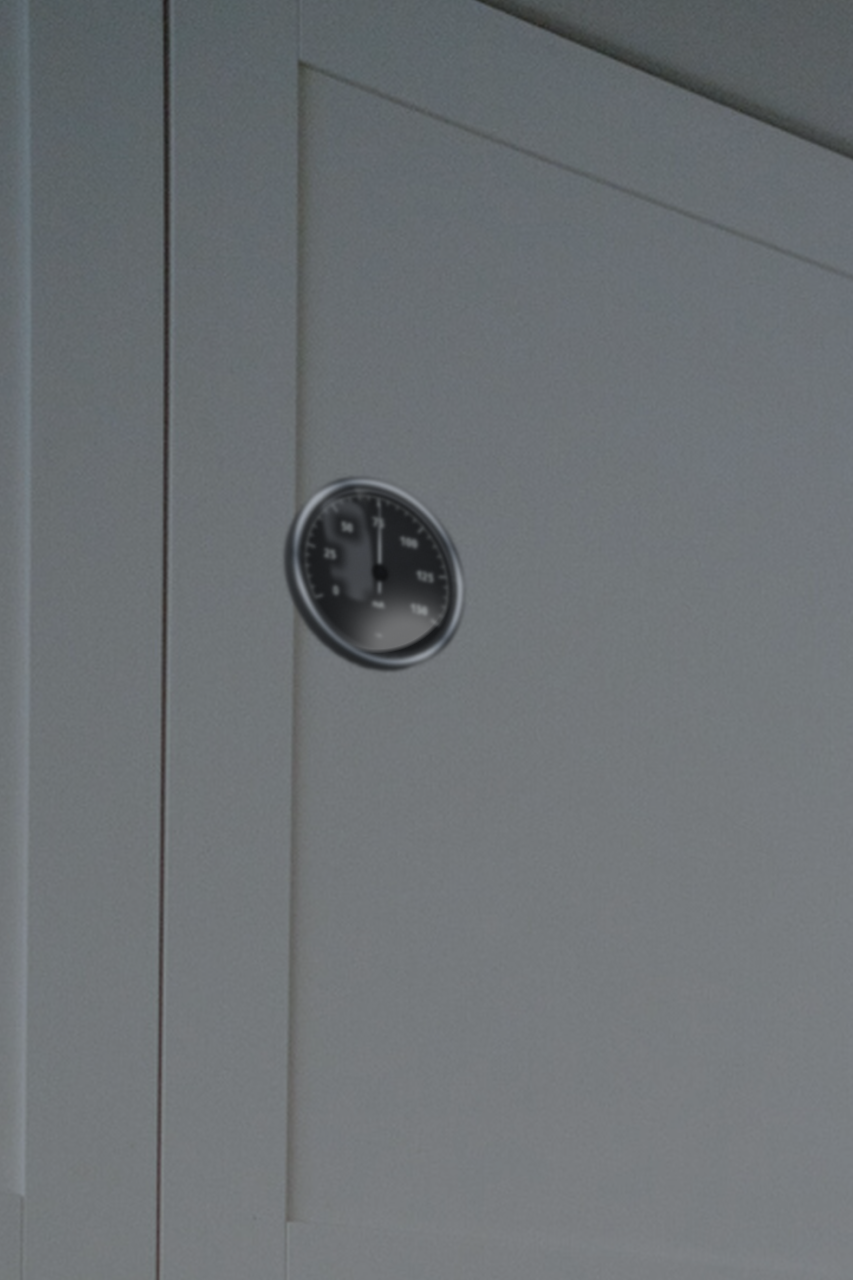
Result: 75 mA
